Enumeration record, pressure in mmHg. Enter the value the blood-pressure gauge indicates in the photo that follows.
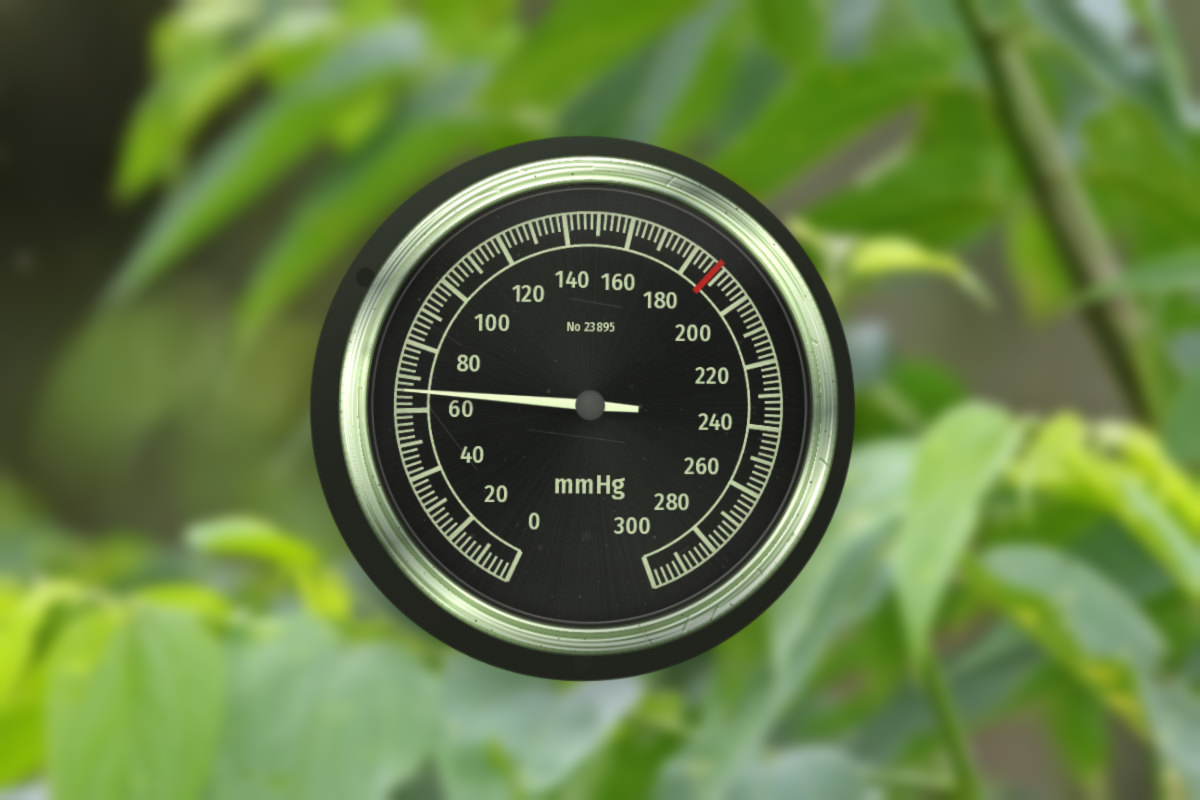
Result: 66 mmHg
